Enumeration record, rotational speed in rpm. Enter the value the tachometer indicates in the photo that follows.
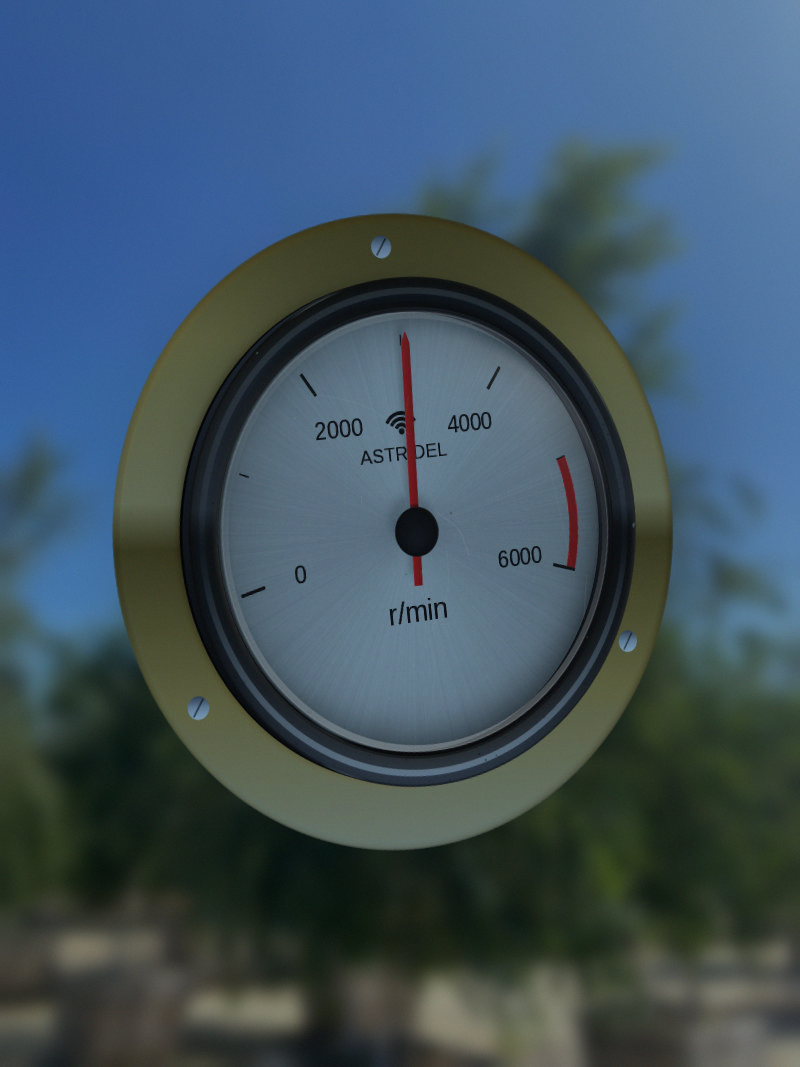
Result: 3000 rpm
